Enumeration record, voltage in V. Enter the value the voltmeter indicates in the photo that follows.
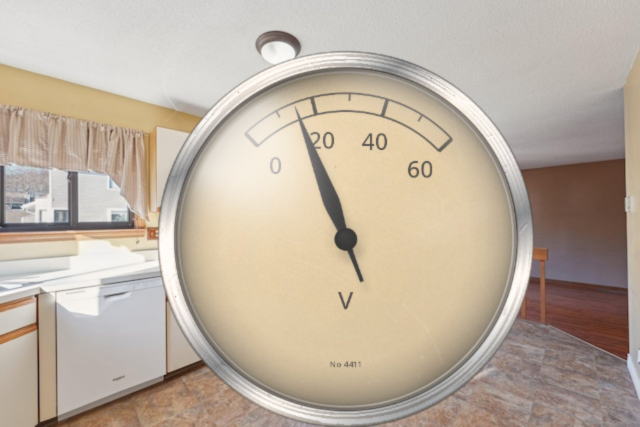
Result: 15 V
